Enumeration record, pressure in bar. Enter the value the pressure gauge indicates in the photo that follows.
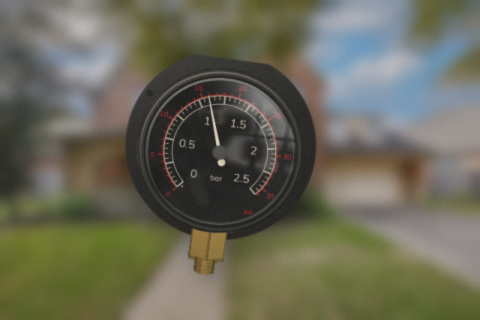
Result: 1.1 bar
